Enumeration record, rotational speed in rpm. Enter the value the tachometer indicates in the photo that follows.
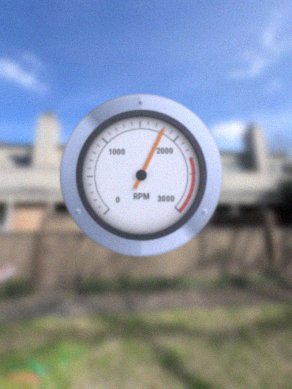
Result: 1800 rpm
